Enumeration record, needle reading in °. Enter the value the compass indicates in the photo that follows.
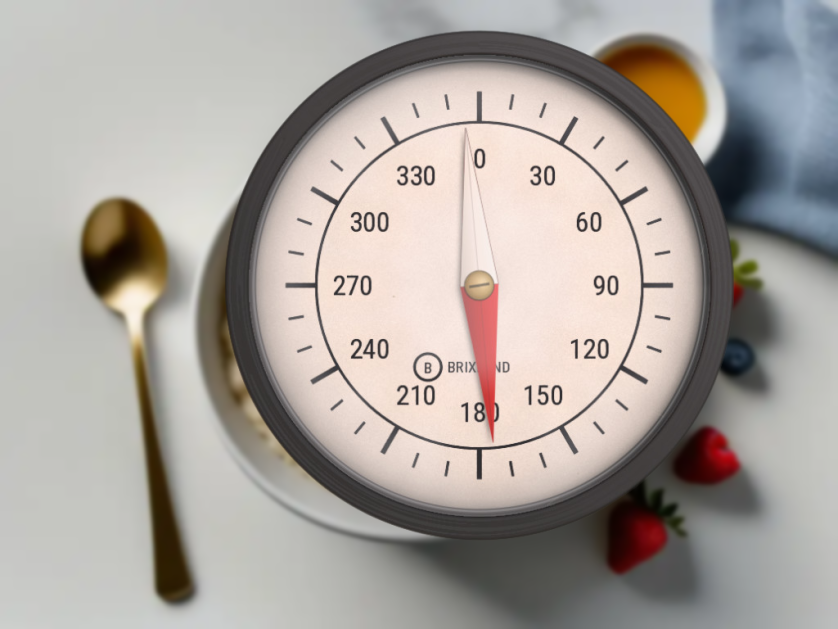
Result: 175 °
